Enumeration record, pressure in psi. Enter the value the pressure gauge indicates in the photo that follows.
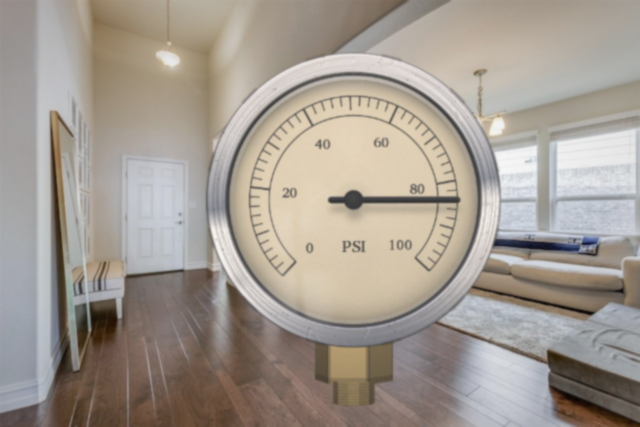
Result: 84 psi
